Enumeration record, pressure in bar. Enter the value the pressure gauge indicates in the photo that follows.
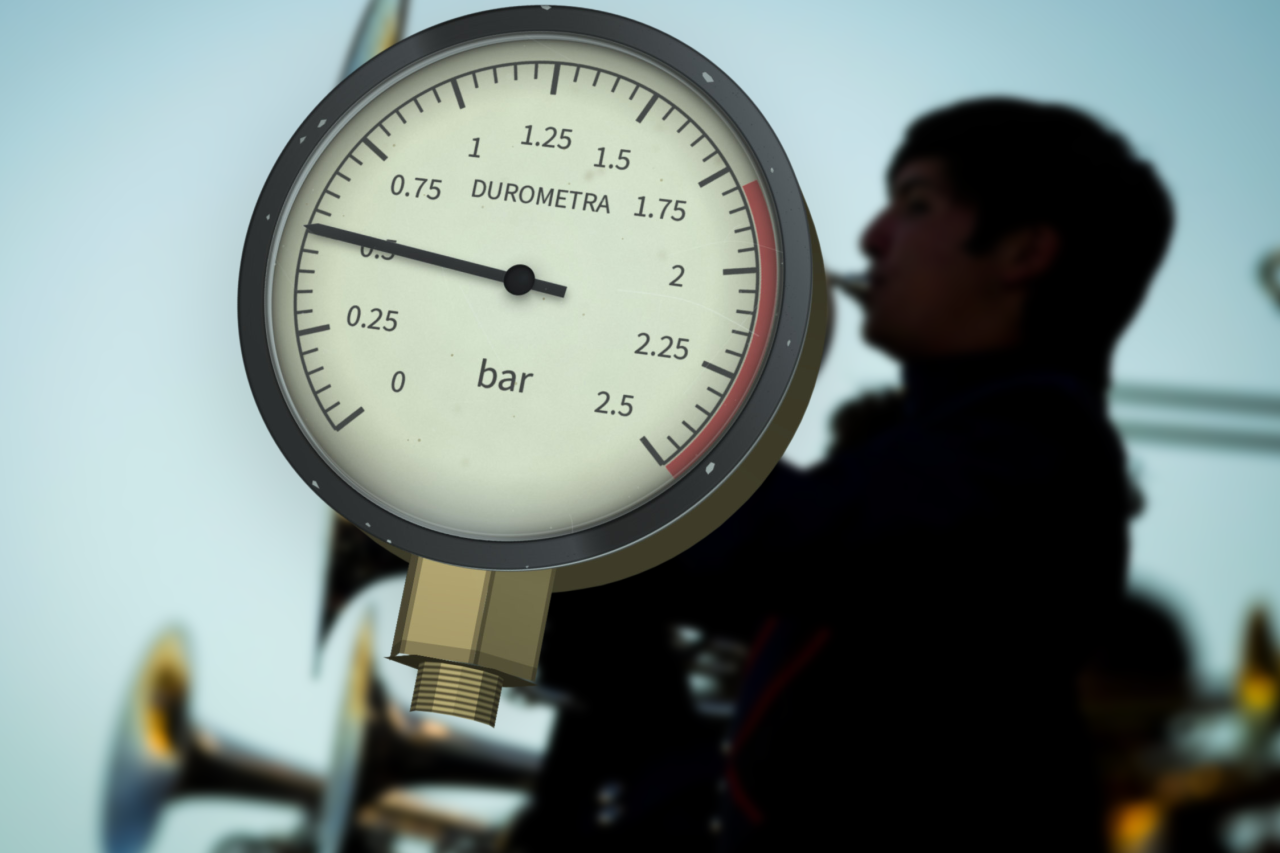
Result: 0.5 bar
